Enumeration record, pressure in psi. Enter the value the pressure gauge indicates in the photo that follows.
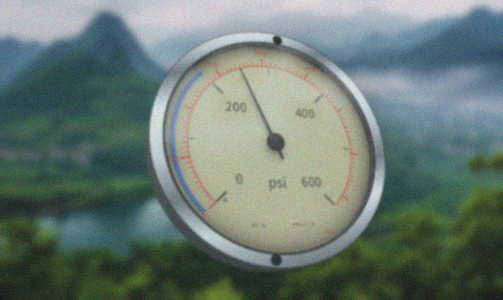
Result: 250 psi
